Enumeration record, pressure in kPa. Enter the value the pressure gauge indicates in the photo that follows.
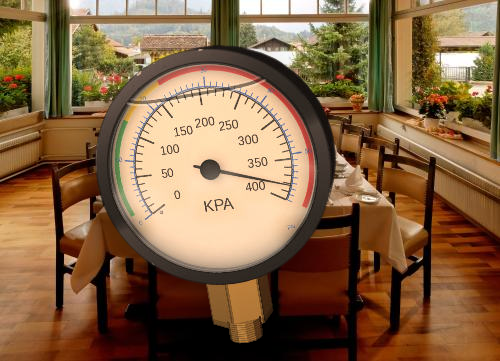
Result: 380 kPa
